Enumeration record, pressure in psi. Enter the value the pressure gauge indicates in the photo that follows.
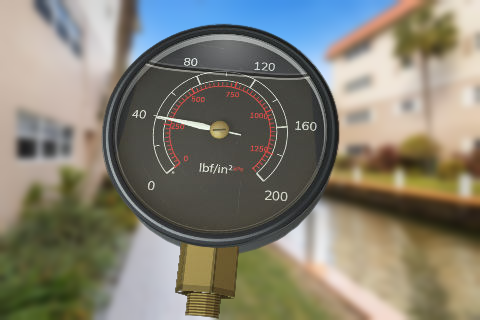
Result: 40 psi
